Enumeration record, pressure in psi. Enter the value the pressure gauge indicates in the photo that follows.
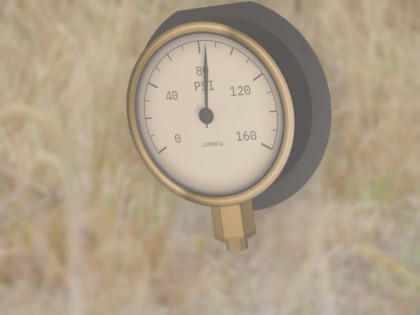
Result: 85 psi
